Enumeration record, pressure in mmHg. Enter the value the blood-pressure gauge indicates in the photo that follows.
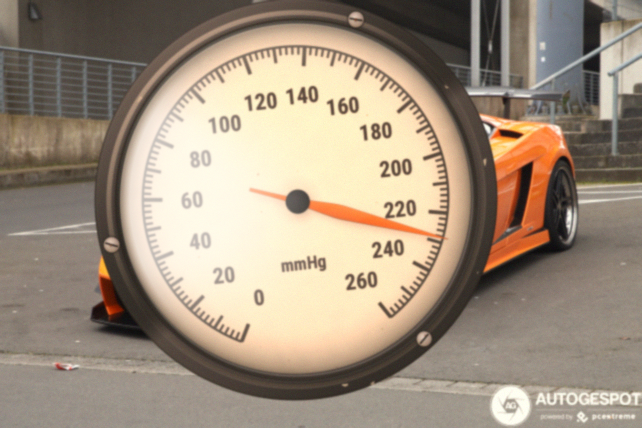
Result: 228 mmHg
